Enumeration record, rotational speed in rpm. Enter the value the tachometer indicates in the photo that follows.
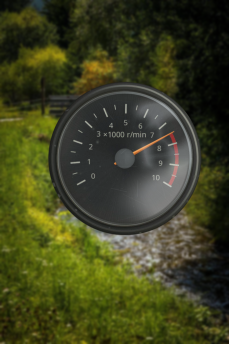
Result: 7500 rpm
